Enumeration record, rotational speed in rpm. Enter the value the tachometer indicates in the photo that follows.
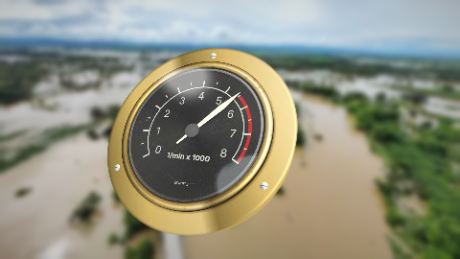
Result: 5500 rpm
